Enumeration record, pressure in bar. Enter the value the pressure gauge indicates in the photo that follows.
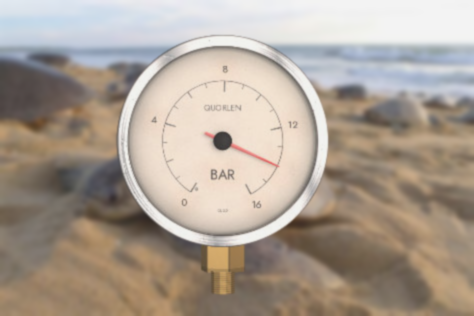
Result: 14 bar
